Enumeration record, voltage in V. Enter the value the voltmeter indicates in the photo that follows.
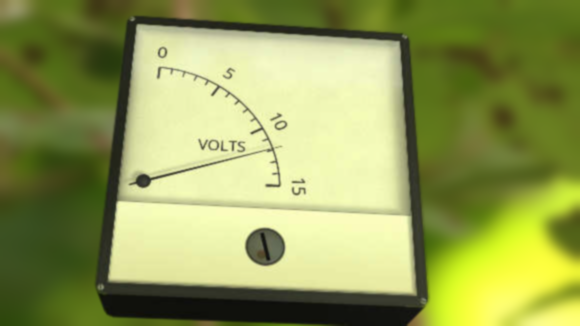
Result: 12 V
